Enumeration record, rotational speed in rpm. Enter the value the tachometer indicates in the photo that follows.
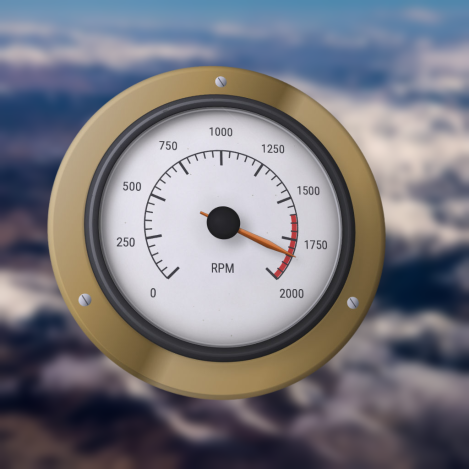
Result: 1850 rpm
